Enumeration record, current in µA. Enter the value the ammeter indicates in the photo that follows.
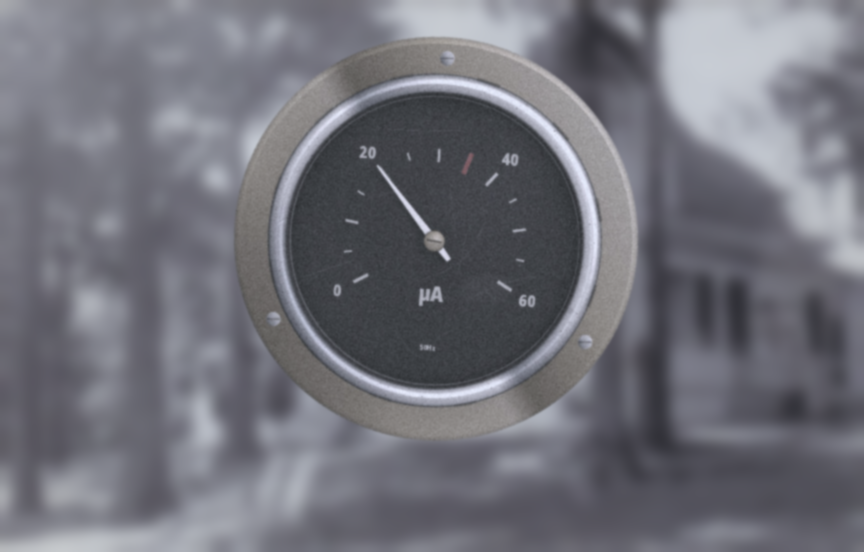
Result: 20 µA
